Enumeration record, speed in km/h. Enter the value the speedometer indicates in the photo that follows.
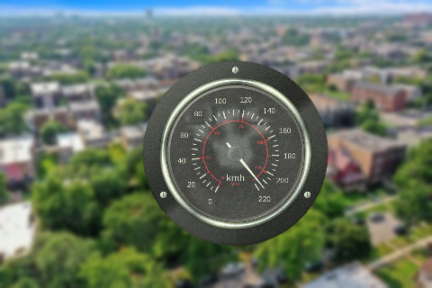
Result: 215 km/h
